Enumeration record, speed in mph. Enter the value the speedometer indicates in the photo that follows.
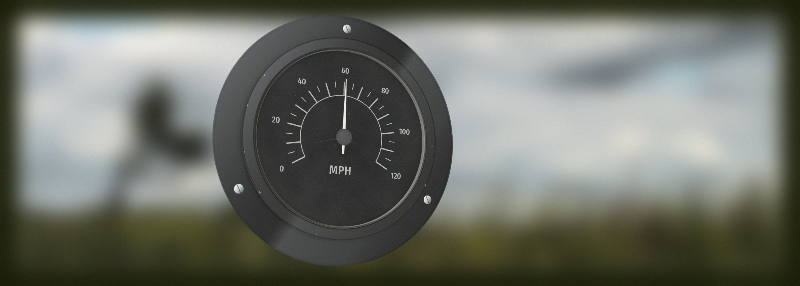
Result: 60 mph
